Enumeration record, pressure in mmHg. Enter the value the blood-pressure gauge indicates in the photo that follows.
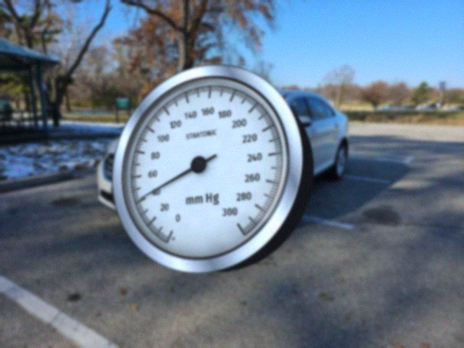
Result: 40 mmHg
